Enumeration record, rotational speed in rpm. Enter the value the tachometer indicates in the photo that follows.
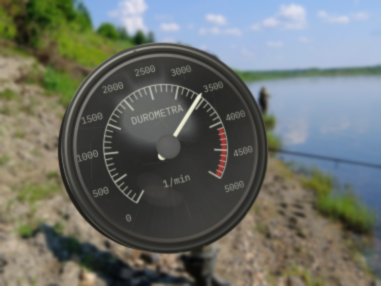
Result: 3400 rpm
